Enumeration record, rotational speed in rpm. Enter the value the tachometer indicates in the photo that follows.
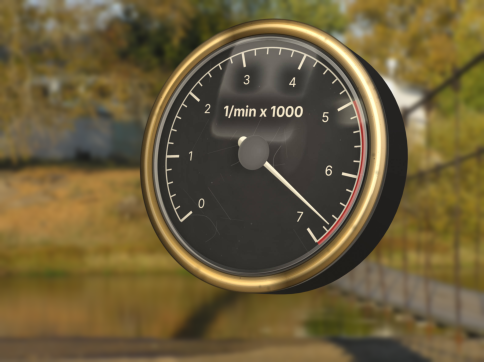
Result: 6700 rpm
